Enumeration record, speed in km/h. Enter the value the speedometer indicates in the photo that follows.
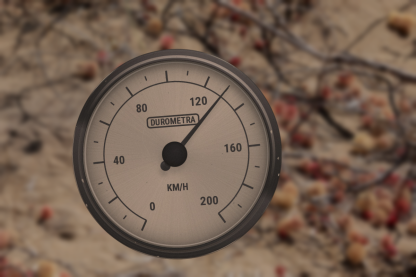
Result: 130 km/h
